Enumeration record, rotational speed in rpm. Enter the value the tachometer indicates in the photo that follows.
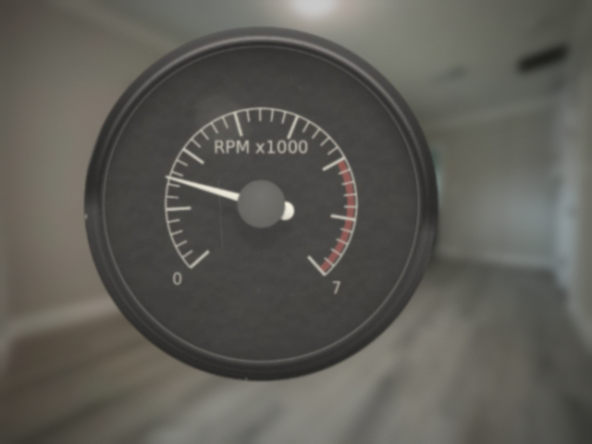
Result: 1500 rpm
